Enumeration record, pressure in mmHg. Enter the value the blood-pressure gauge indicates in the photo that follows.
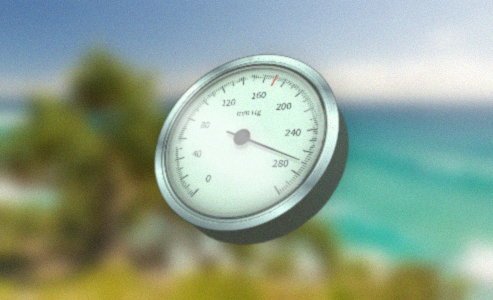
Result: 270 mmHg
